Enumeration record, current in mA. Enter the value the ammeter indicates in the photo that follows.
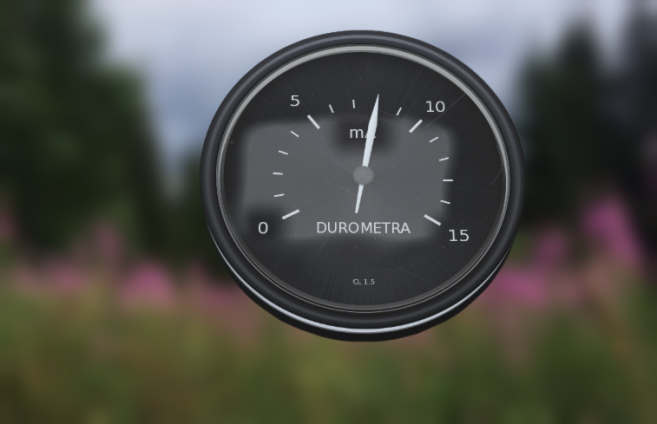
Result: 8 mA
